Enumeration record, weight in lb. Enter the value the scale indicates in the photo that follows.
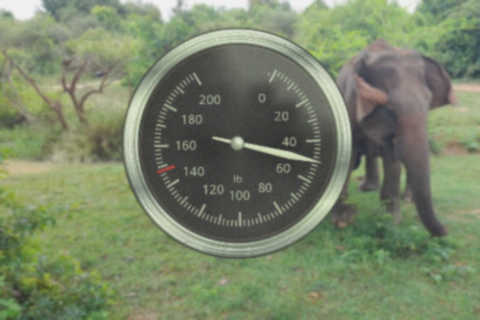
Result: 50 lb
